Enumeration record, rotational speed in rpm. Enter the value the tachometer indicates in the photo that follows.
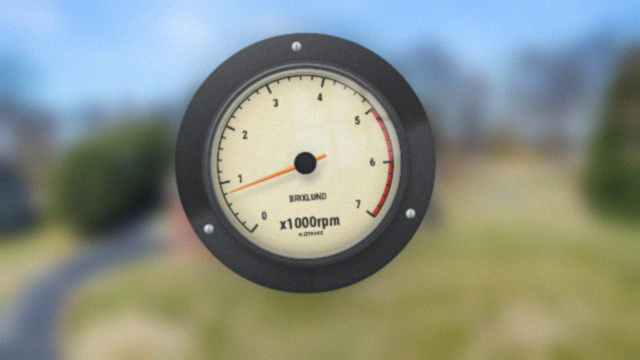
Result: 800 rpm
